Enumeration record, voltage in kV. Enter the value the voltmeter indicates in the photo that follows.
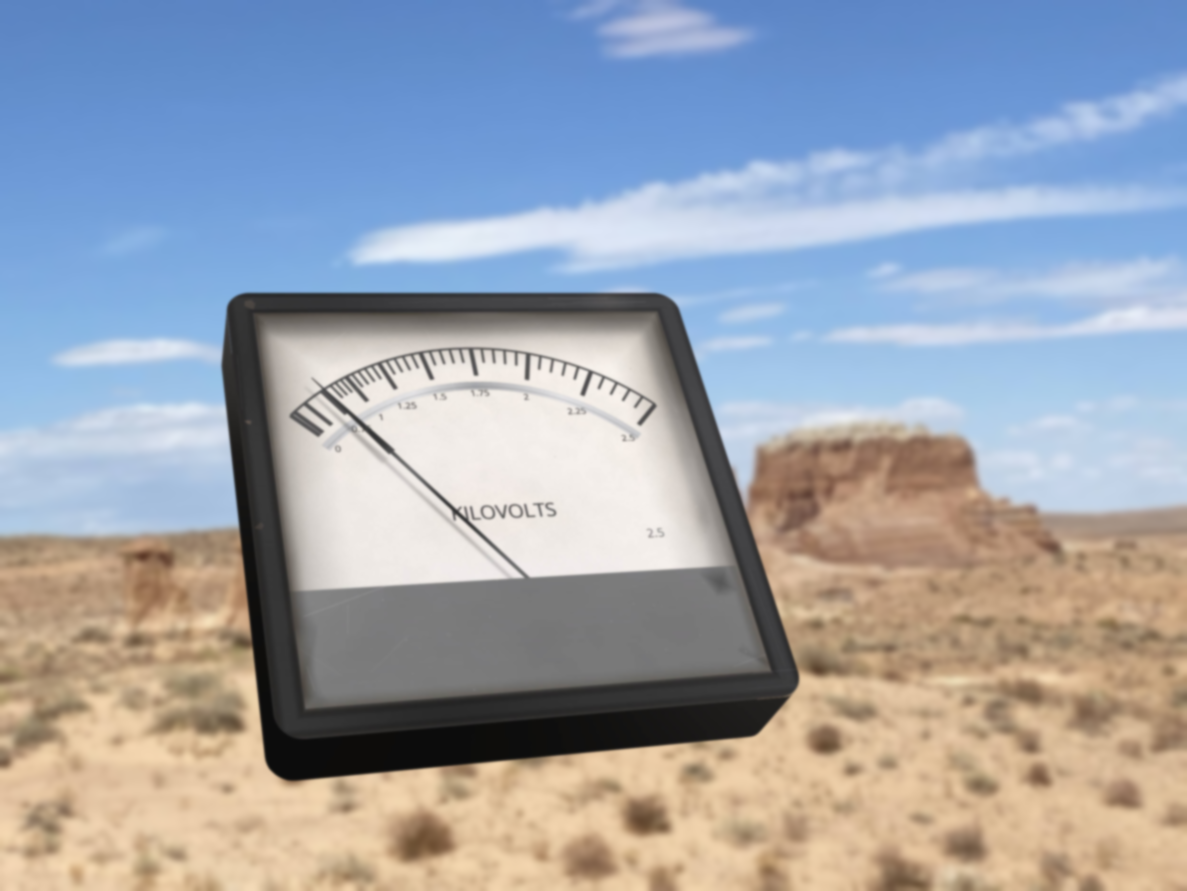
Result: 0.75 kV
